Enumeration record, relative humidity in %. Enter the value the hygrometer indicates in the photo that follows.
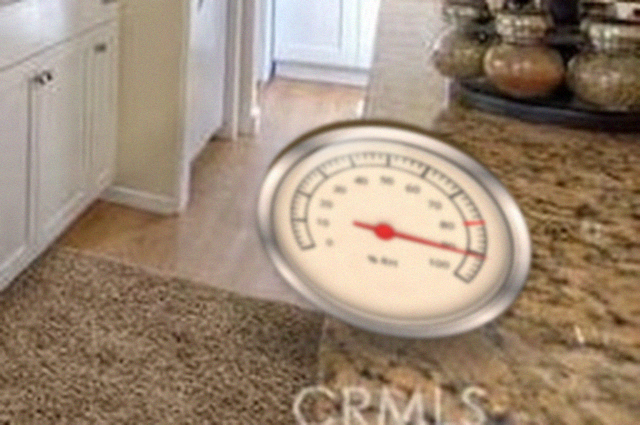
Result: 90 %
